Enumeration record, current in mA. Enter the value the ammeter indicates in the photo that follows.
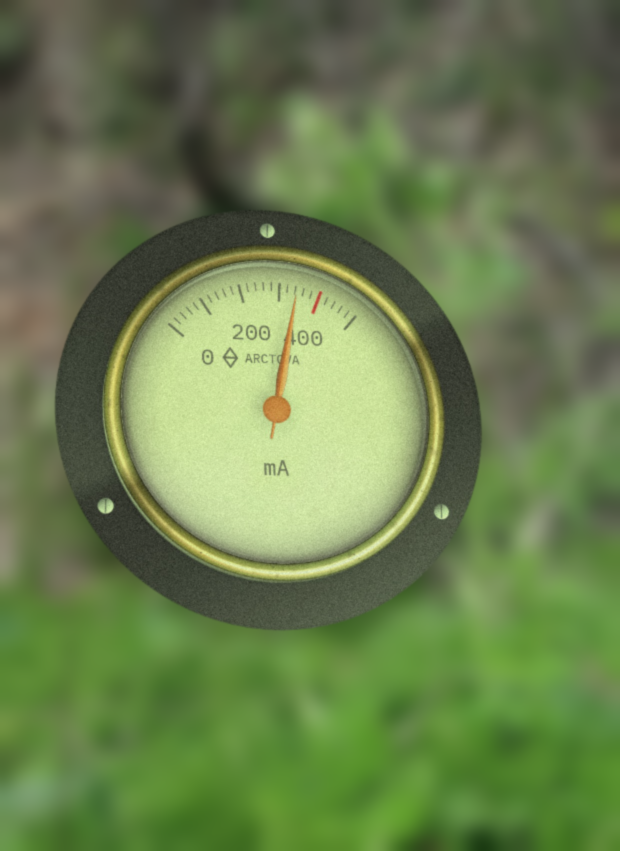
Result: 340 mA
